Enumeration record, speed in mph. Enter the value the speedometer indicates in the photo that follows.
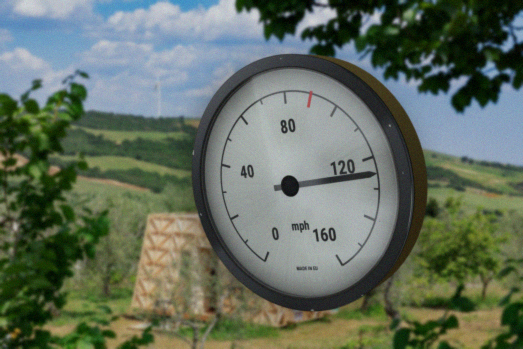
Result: 125 mph
